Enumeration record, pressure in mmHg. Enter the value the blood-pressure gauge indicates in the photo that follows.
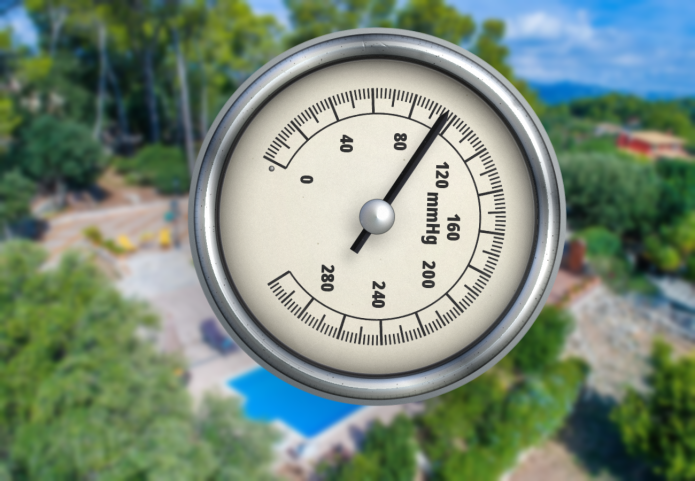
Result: 96 mmHg
